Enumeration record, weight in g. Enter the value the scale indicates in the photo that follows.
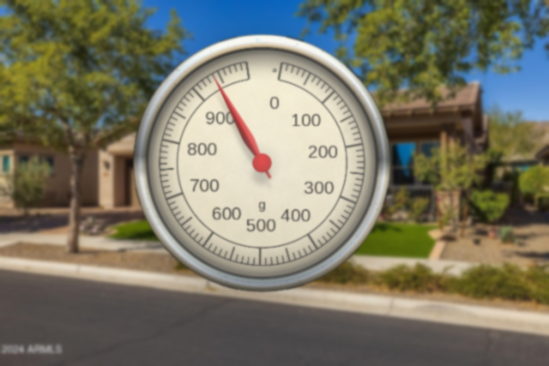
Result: 940 g
